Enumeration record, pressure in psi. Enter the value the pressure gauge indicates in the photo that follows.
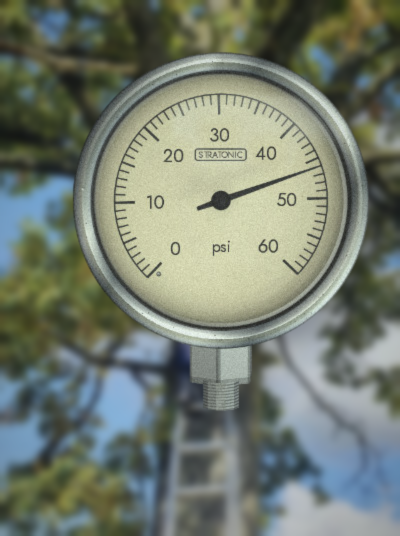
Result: 46 psi
